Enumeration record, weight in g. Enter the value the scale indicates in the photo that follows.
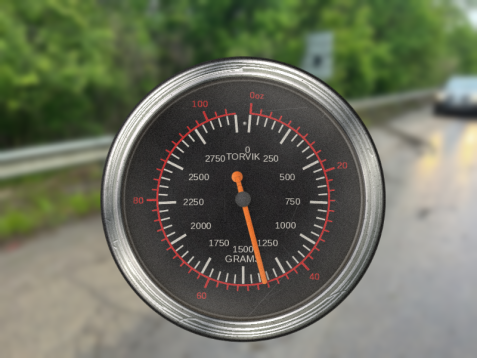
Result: 1375 g
